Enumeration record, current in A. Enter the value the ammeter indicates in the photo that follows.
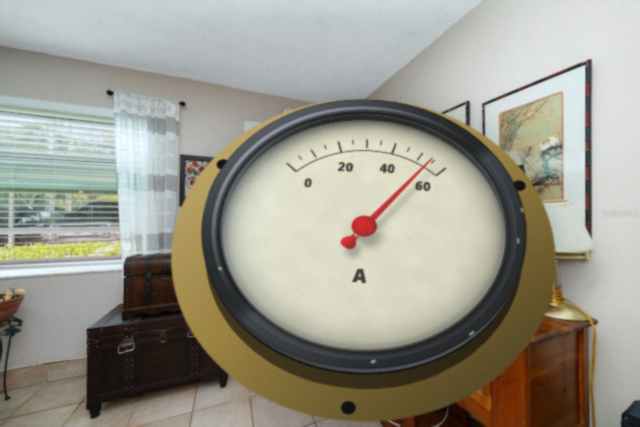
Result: 55 A
